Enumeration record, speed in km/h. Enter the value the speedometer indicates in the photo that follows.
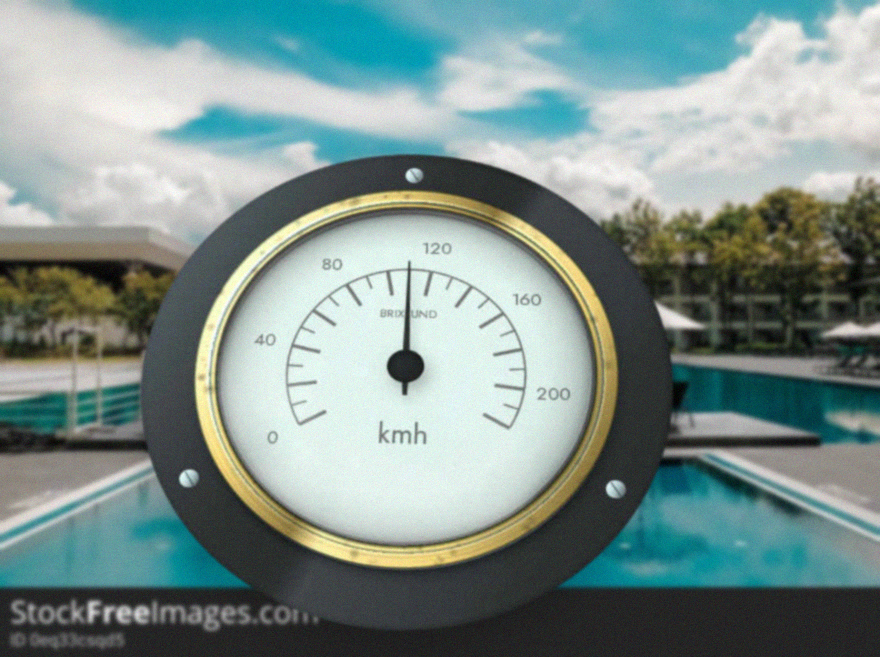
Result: 110 km/h
